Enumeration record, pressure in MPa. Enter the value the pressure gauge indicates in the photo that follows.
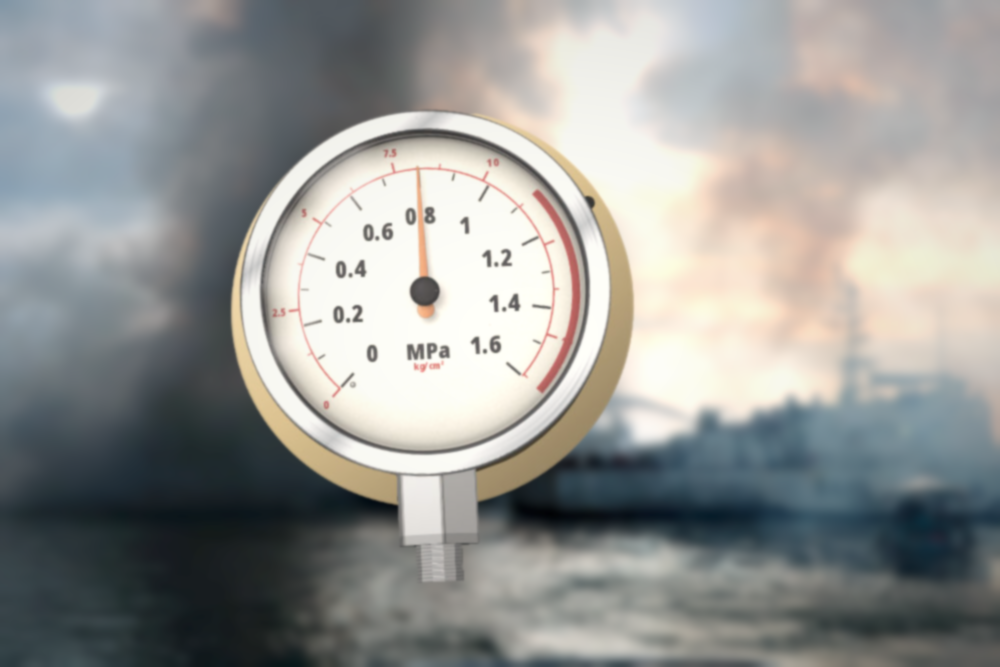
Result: 0.8 MPa
